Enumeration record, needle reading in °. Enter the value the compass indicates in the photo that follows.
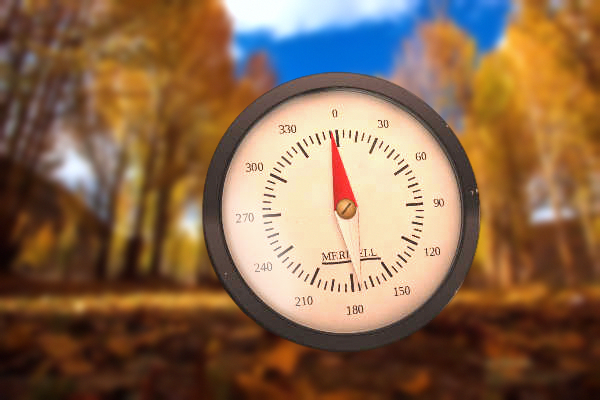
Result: 355 °
